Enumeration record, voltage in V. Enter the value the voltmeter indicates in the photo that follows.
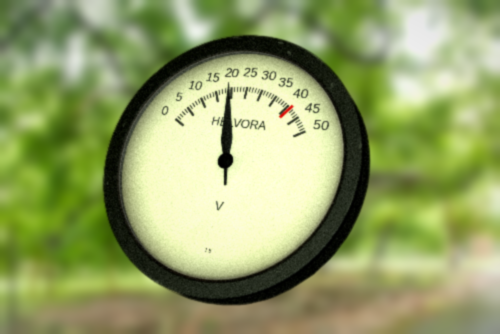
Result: 20 V
